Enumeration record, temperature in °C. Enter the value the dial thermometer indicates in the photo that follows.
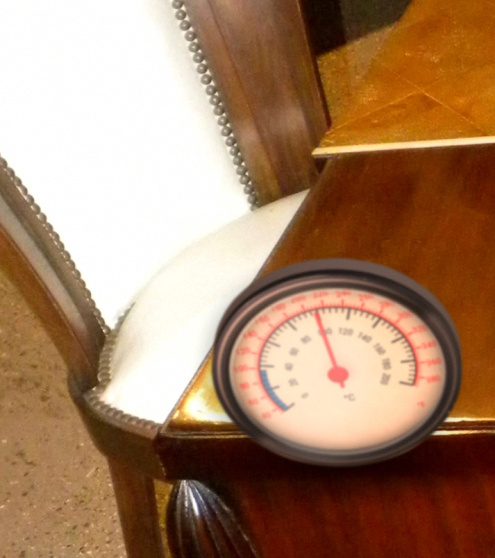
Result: 100 °C
